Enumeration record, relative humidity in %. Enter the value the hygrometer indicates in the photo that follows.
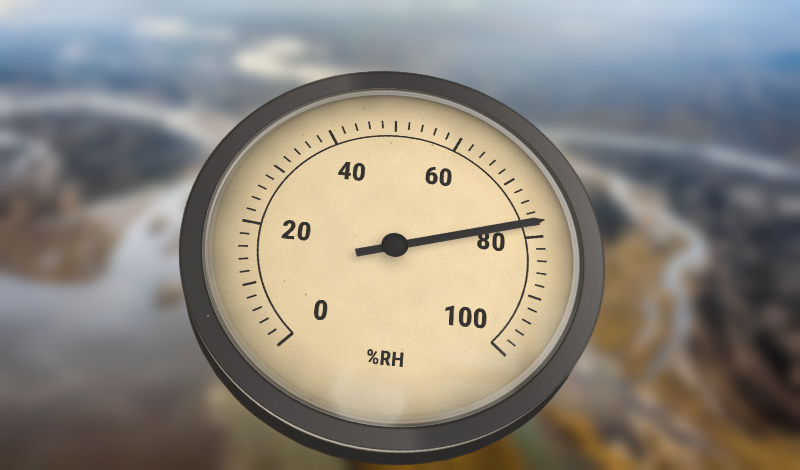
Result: 78 %
